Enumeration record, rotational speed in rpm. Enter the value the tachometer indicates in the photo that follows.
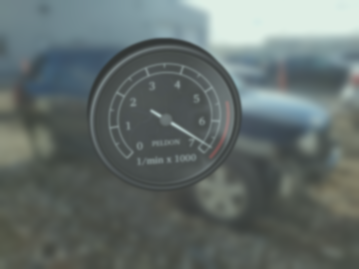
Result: 6750 rpm
